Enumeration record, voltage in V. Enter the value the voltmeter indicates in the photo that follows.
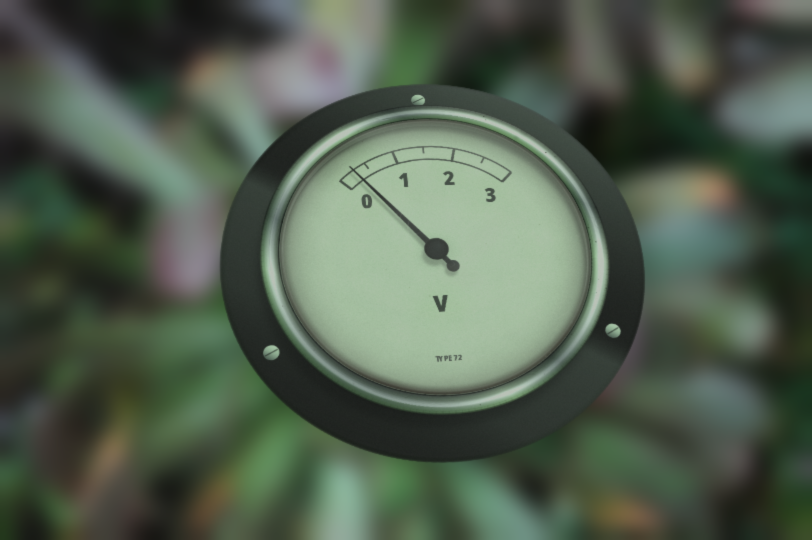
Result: 0.25 V
